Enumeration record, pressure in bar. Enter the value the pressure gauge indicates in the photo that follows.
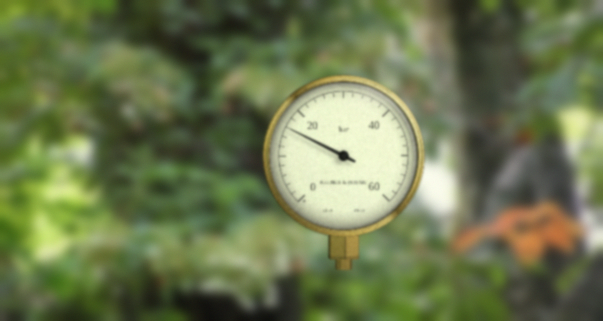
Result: 16 bar
